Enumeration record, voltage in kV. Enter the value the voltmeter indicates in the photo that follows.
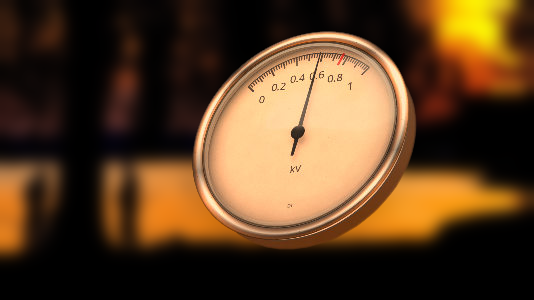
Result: 0.6 kV
